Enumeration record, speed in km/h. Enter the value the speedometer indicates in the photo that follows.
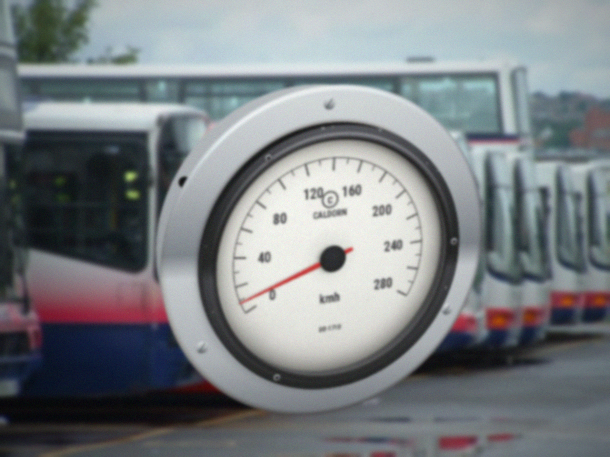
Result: 10 km/h
